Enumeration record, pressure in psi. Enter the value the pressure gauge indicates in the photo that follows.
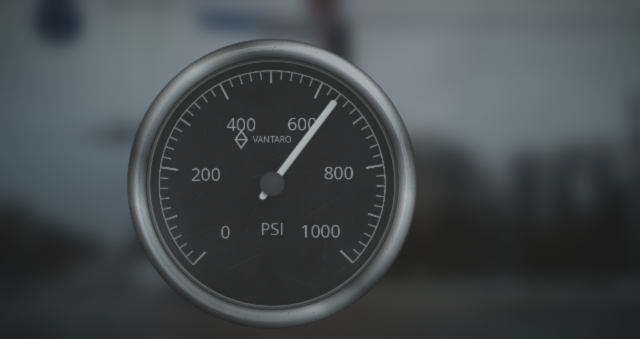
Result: 640 psi
